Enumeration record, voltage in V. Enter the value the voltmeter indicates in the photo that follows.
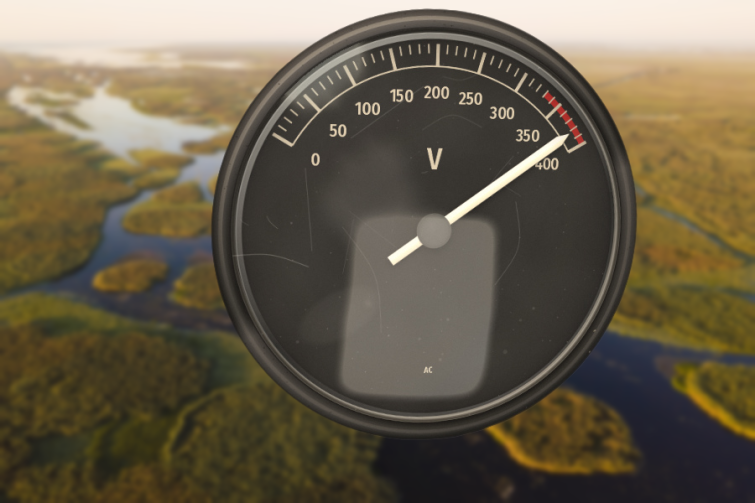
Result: 380 V
